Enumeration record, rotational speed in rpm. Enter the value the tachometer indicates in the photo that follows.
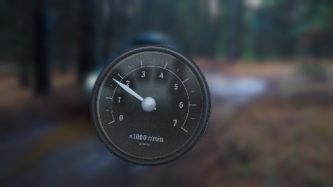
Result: 1750 rpm
